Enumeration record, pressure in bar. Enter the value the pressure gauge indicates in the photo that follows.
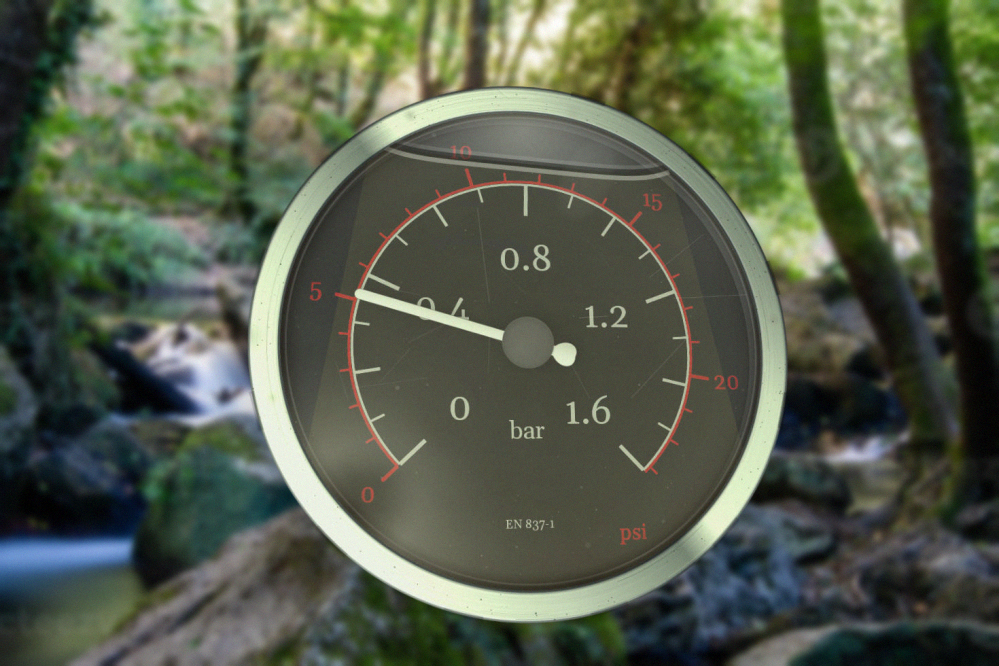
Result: 0.35 bar
